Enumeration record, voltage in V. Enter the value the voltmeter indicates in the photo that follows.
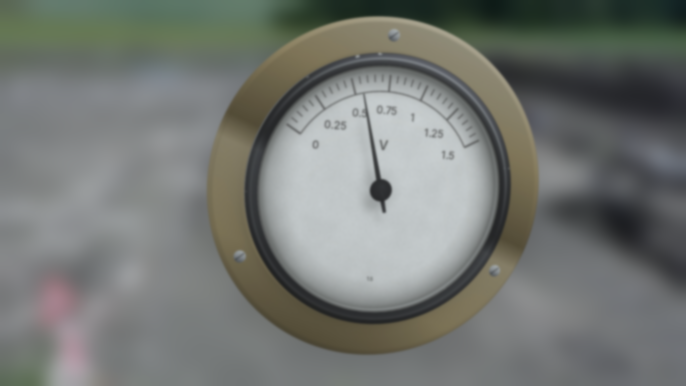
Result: 0.55 V
